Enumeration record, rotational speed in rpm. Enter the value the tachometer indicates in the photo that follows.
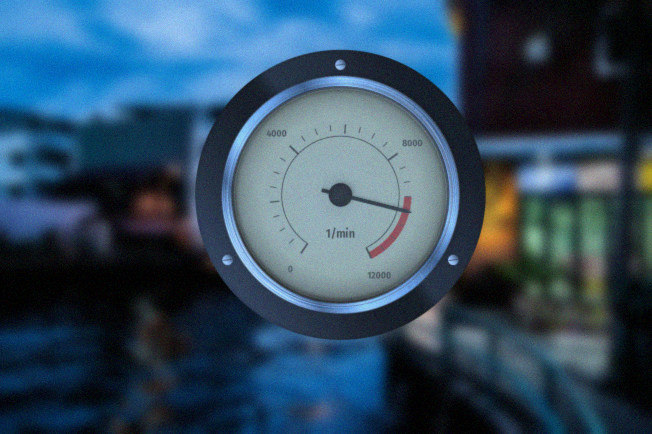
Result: 10000 rpm
